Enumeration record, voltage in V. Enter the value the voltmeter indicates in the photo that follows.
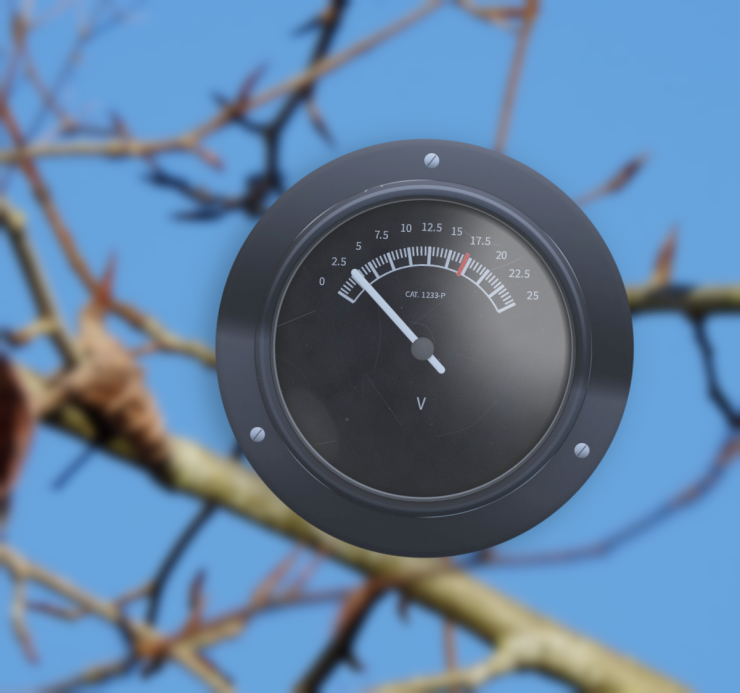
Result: 3 V
